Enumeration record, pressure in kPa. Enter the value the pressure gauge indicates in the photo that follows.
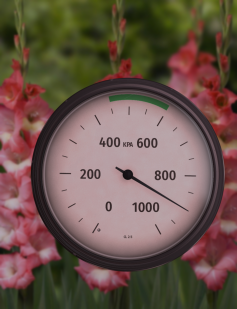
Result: 900 kPa
